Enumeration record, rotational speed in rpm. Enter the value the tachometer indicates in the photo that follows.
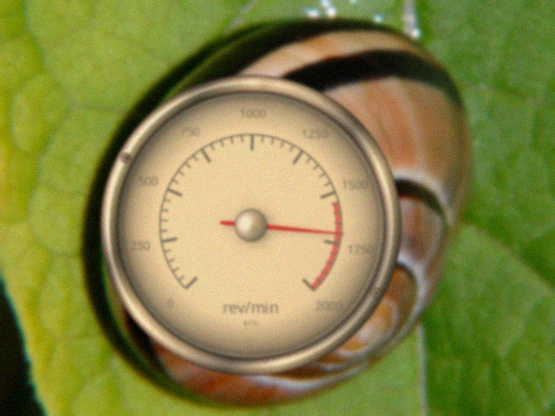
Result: 1700 rpm
